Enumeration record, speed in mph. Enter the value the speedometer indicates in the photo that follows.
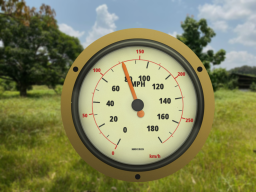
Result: 80 mph
